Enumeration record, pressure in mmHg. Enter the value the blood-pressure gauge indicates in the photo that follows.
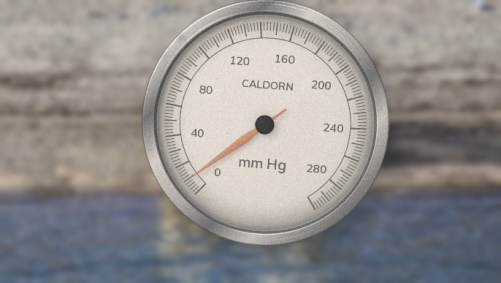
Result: 10 mmHg
